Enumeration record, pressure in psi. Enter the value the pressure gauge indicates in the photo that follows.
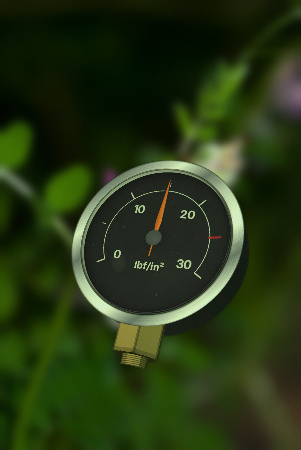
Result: 15 psi
